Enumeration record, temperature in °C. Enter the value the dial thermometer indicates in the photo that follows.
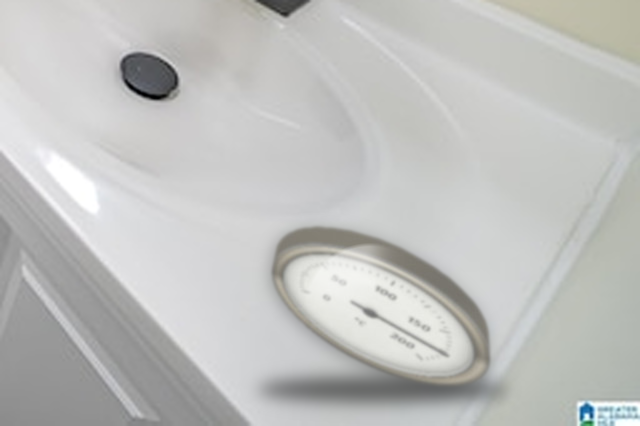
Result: 175 °C
